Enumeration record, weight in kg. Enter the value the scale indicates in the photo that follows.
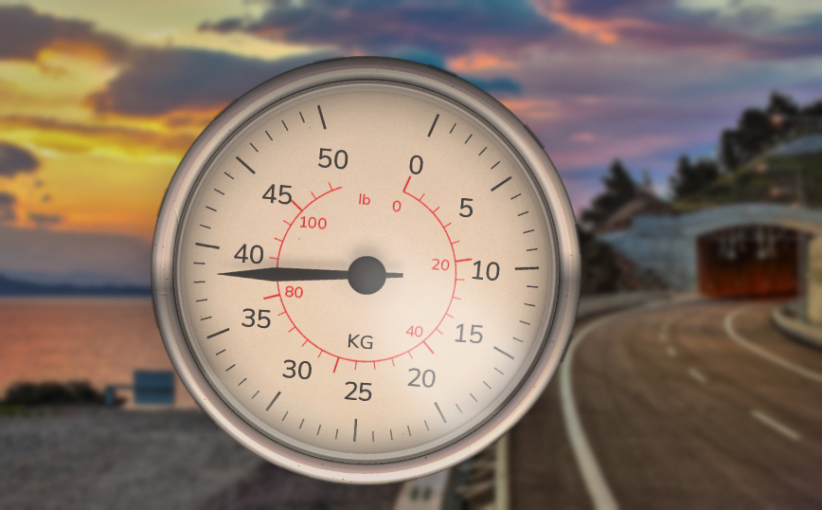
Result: 38.5 kg
